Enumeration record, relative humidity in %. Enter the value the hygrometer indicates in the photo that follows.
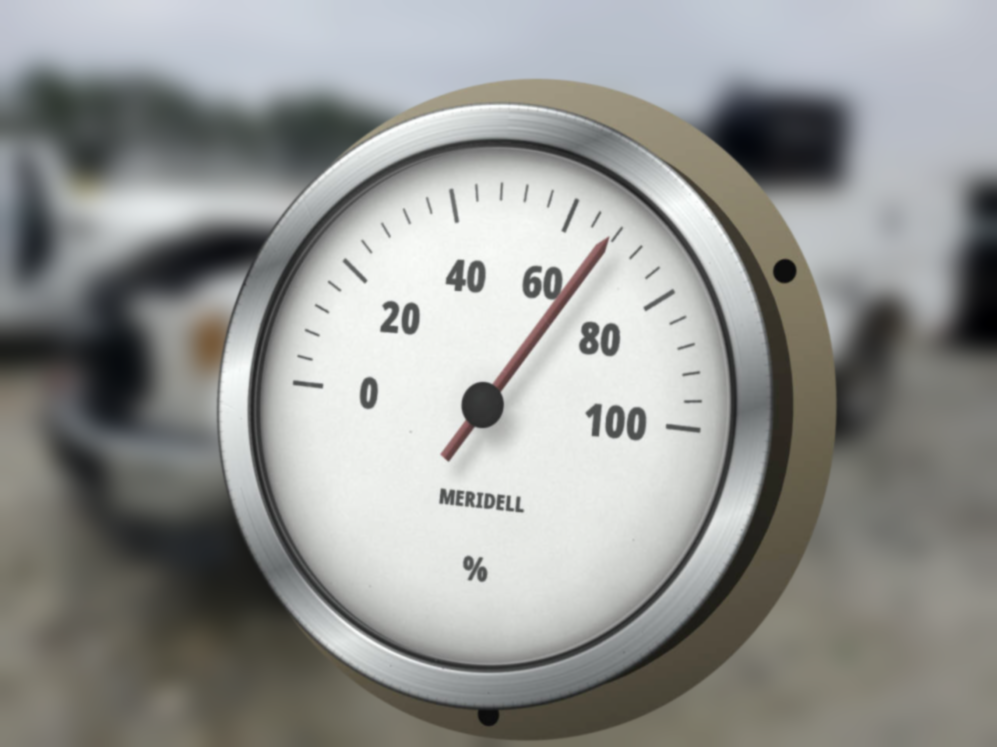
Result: 68 %
